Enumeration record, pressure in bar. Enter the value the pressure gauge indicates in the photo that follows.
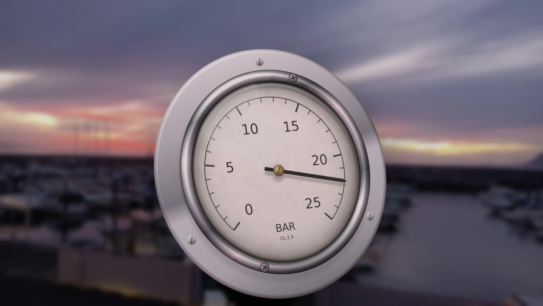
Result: 22 bar
